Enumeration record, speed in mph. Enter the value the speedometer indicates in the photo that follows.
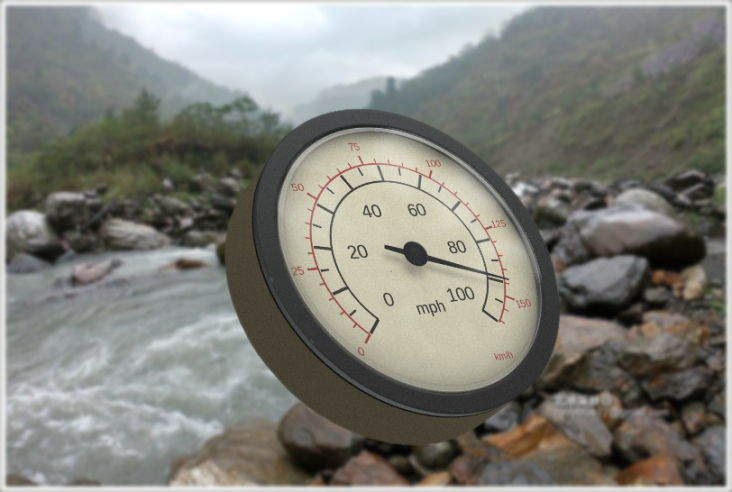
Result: 90 mph
